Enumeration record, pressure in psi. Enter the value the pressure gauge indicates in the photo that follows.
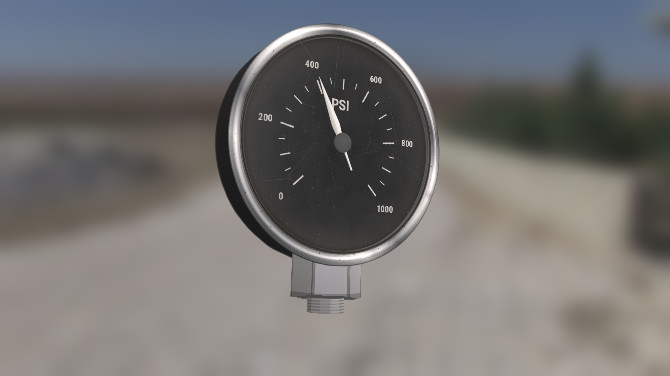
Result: 400 psi
